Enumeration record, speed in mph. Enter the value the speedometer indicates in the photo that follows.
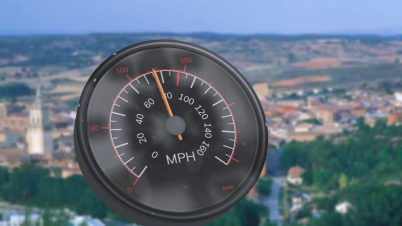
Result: 75 mph
